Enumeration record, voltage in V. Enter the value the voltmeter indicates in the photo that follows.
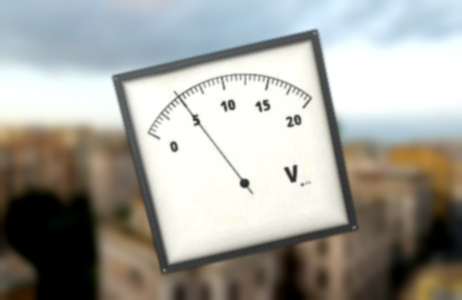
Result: 5 V
